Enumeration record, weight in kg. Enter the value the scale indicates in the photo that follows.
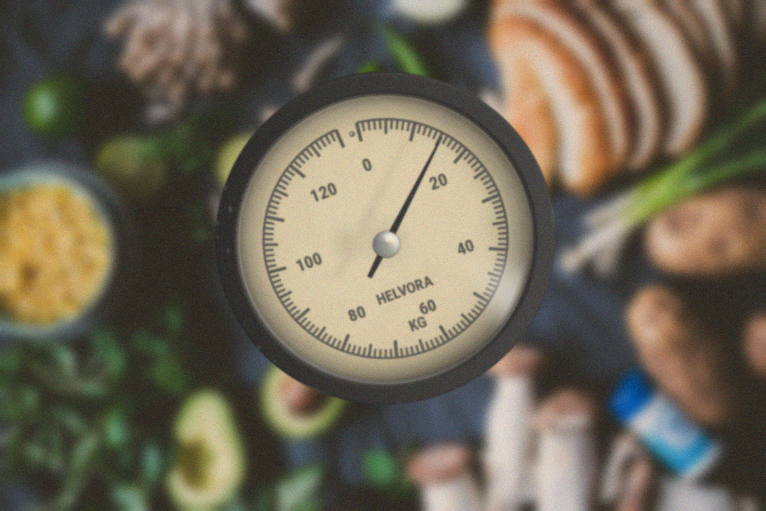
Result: 15 kg
